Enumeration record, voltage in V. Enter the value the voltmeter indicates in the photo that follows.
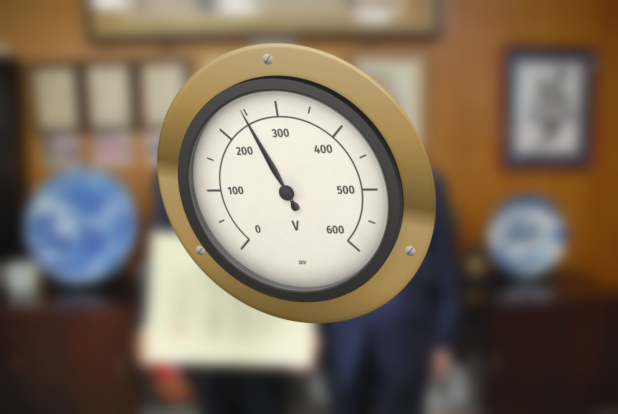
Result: 250 V
